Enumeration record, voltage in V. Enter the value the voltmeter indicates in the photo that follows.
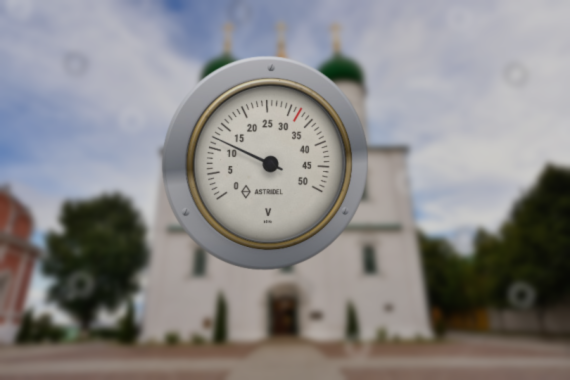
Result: 12 V
